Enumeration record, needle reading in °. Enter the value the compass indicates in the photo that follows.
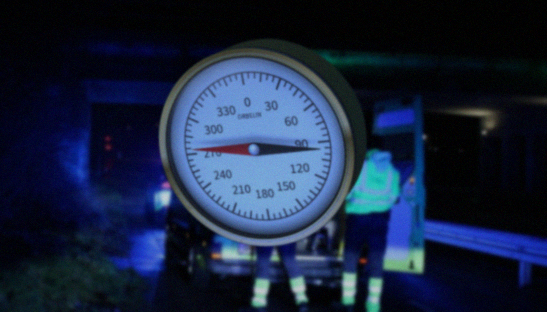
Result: 275 °
